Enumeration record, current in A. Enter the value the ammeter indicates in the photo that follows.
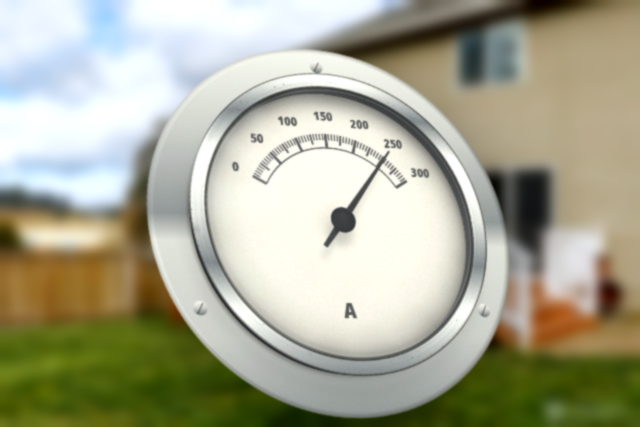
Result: 250 A
